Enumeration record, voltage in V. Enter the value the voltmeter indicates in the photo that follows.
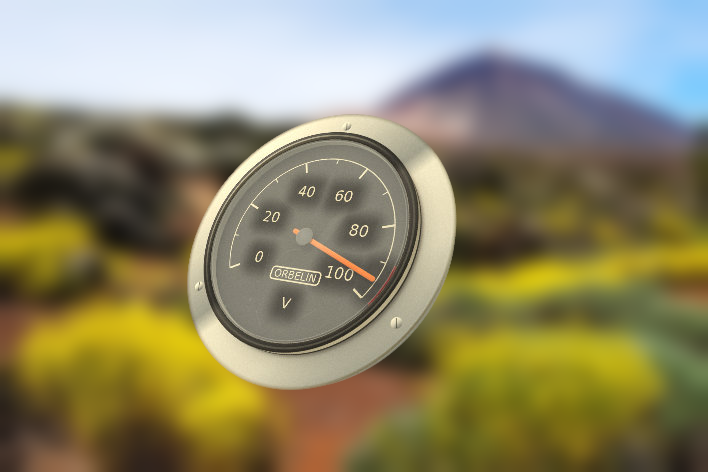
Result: 95 V
